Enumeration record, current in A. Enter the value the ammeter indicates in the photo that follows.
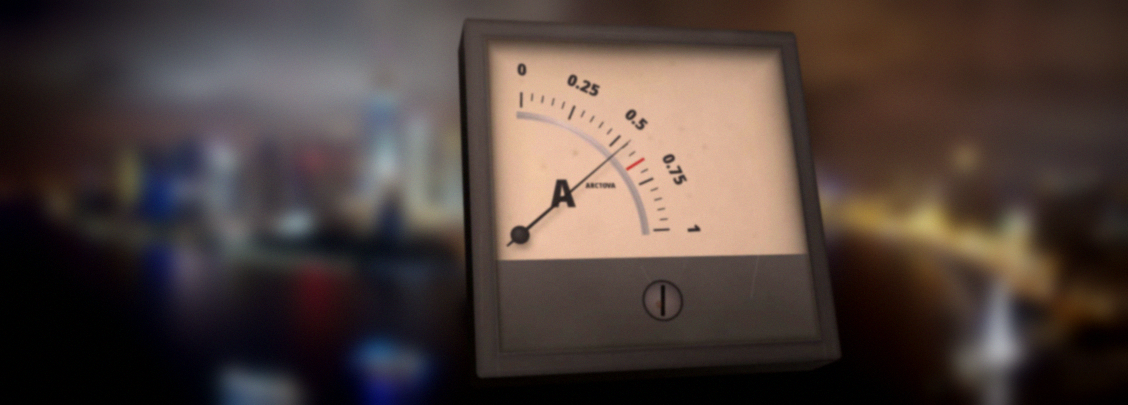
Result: 0.55 A
